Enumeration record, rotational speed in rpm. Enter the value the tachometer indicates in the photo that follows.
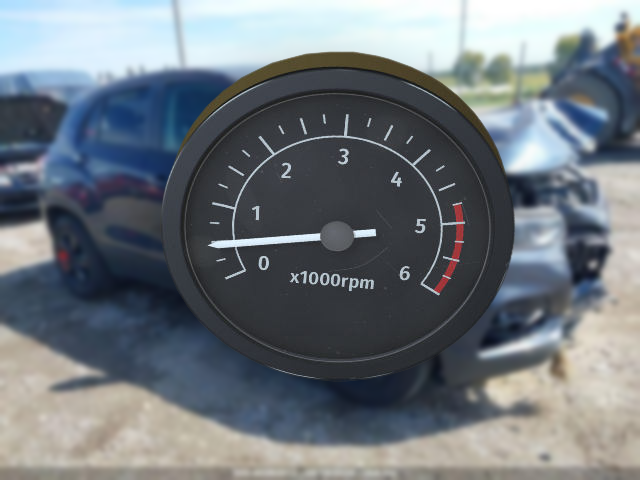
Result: 500 rpm
